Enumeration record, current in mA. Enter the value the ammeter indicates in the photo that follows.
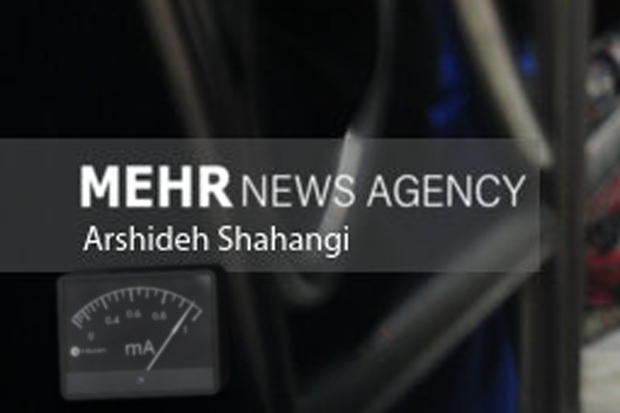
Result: 0.95 mA
